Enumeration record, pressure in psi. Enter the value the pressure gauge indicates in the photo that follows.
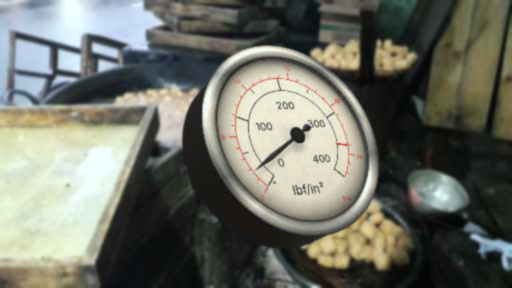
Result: 25 psi
